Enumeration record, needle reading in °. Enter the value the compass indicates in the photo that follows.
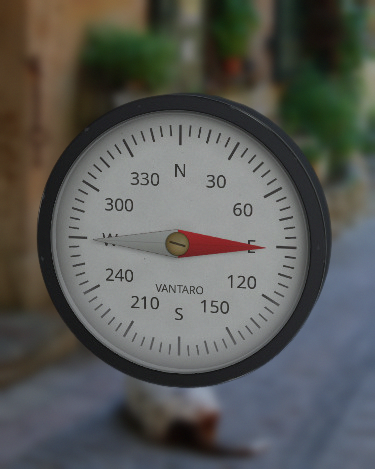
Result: 90 °
